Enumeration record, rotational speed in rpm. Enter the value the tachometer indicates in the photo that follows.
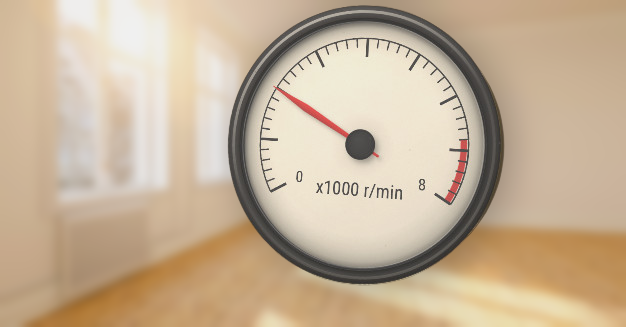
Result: 2000 rpm
